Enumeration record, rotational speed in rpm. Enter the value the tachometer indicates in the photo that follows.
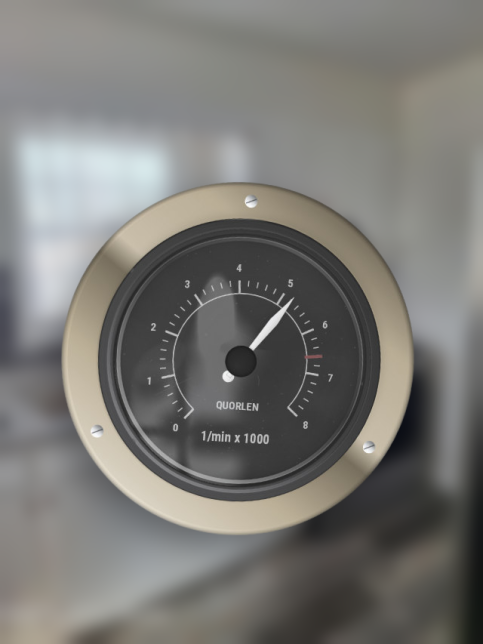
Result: 5200 rpm
